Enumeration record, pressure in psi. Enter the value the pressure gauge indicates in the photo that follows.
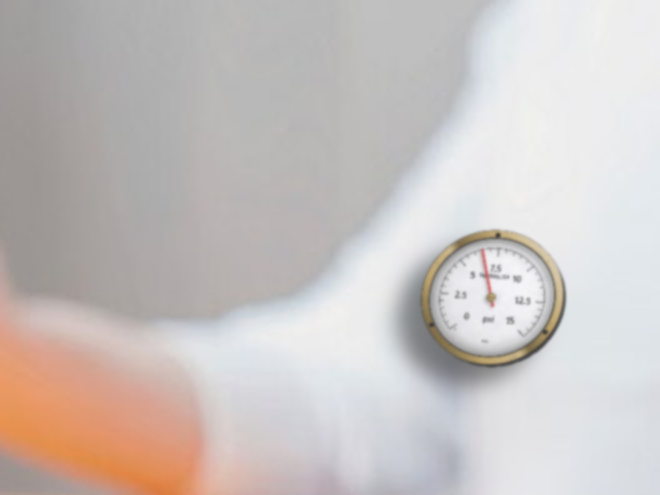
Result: 6.5 psi
